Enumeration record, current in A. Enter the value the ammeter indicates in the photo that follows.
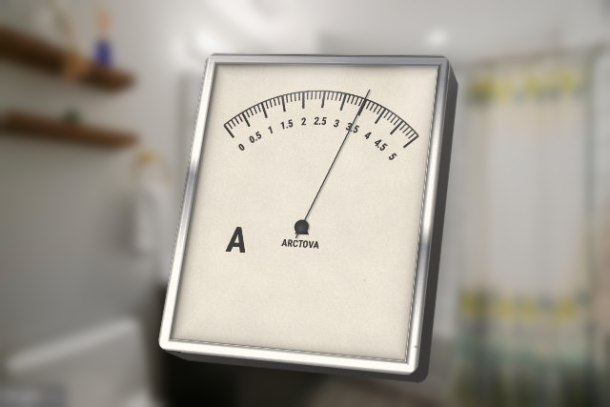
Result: 3.5 A
